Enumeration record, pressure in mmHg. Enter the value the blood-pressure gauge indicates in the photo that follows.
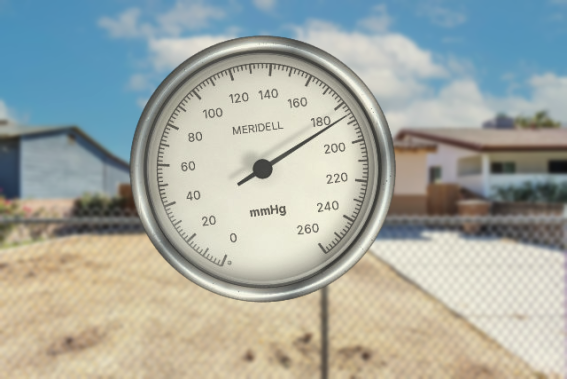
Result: 186 mmHg
